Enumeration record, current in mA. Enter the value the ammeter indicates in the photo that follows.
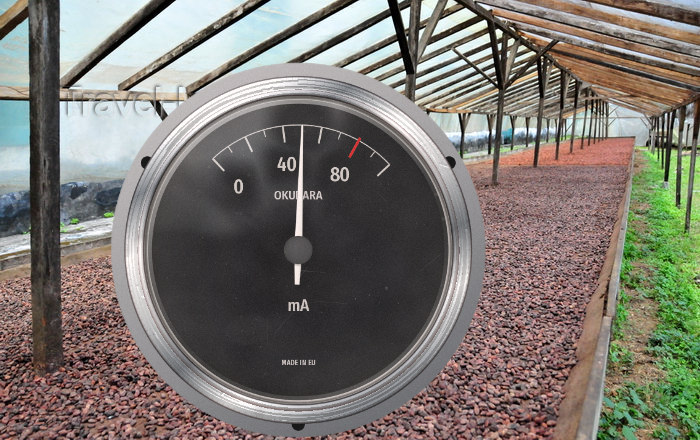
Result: 50 mA
